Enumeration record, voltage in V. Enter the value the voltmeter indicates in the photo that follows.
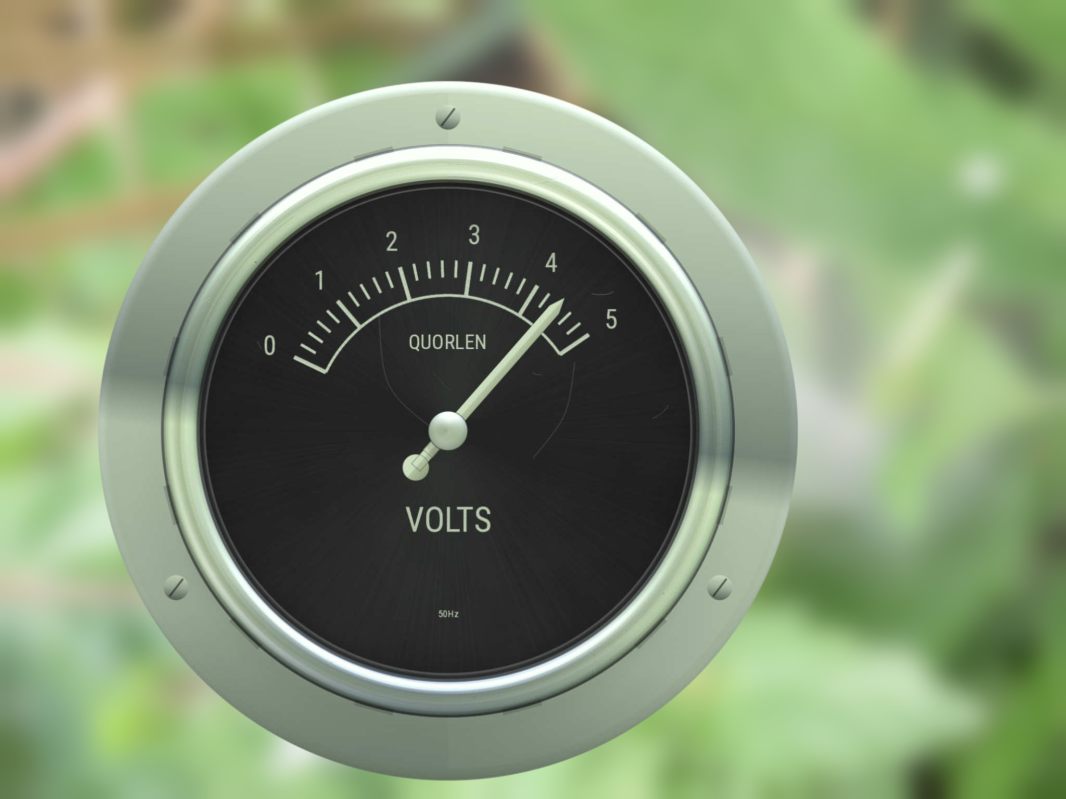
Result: 4.4 V
